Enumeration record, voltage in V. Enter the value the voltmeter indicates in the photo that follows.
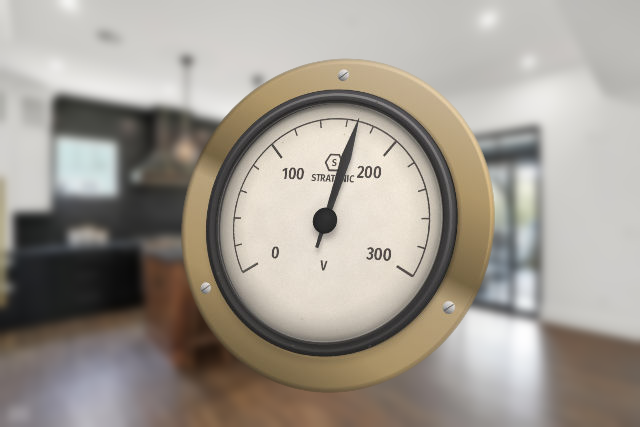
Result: 170 V
